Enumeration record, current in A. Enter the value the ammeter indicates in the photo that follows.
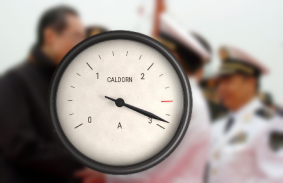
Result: 2.9 A
